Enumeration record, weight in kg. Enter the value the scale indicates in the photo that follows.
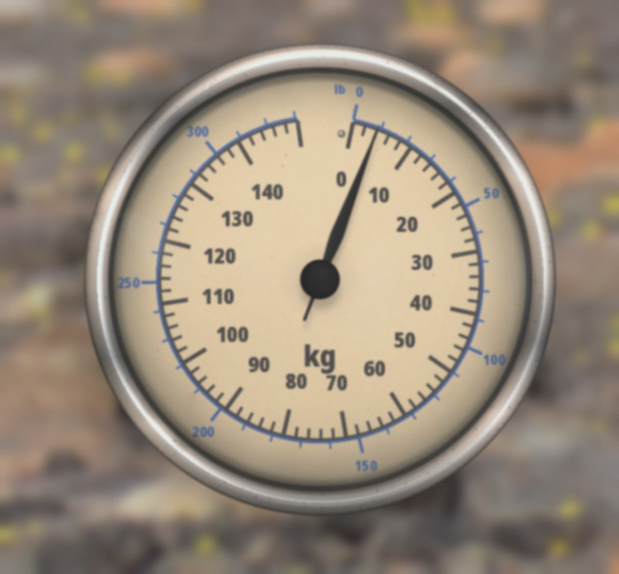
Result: 4 kg
